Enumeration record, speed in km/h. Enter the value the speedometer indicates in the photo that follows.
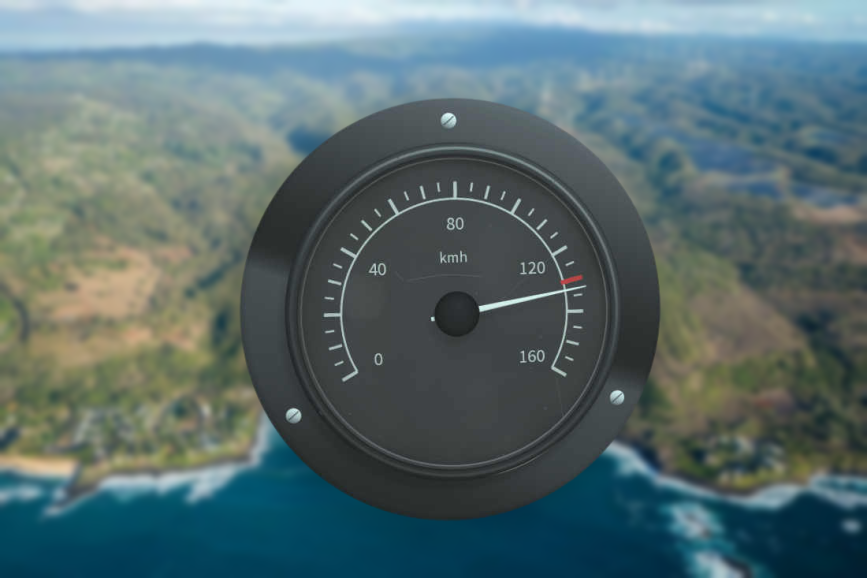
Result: 132.5 km/h
